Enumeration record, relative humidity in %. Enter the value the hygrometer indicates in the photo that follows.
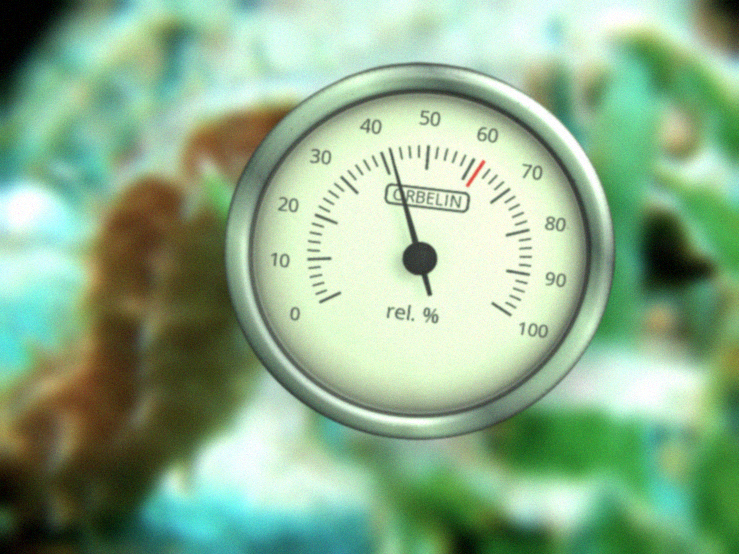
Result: 42 %
